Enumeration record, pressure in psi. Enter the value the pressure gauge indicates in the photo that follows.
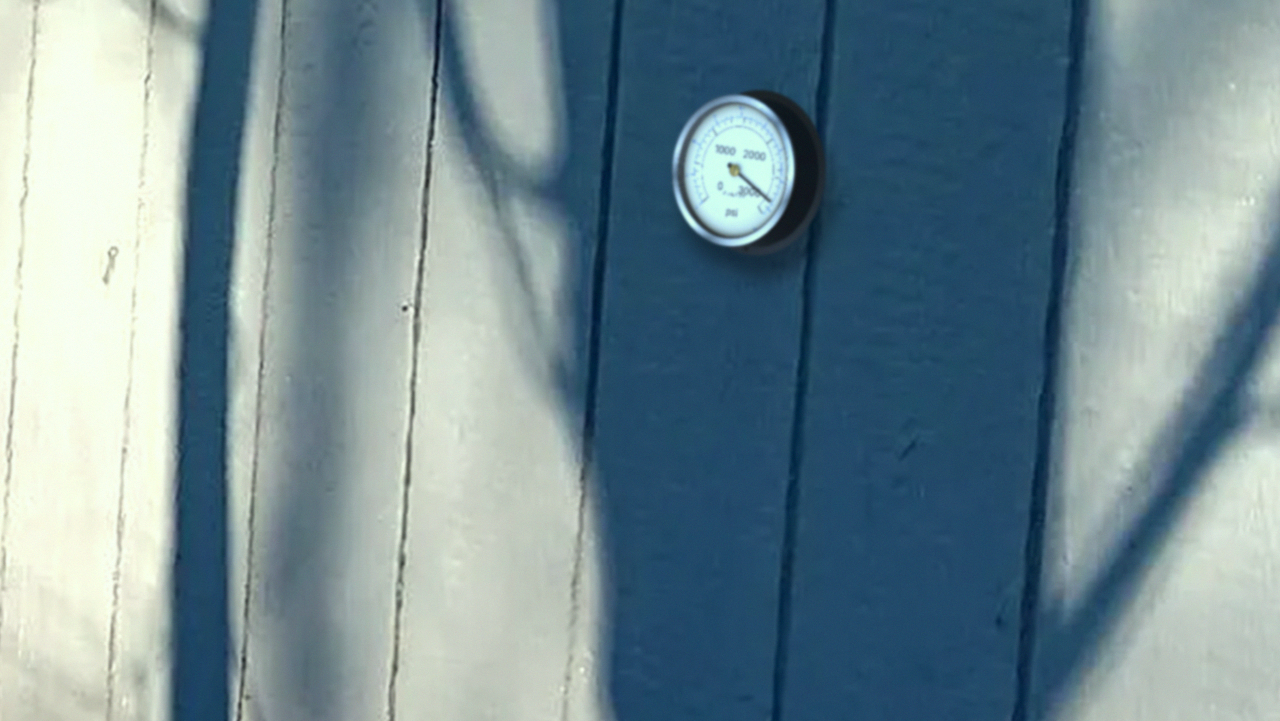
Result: 2800 psi
